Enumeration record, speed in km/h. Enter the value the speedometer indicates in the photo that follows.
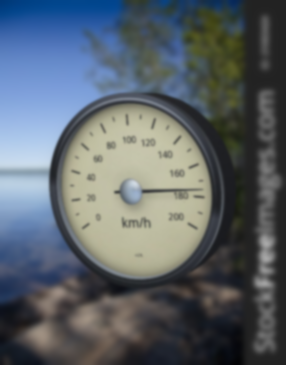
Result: 175 km/h
